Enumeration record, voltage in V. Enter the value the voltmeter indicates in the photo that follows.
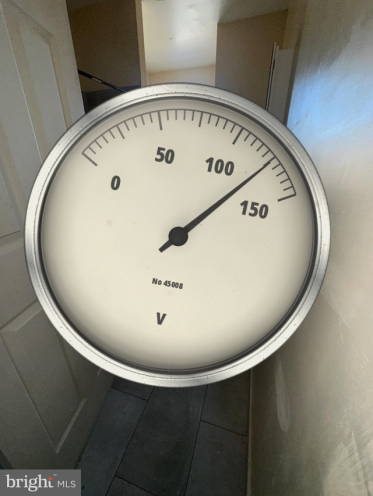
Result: 125 V
